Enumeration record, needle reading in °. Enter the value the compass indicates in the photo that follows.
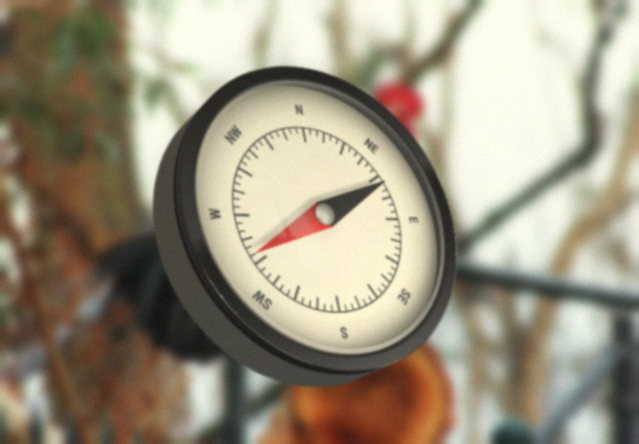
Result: 245 °
